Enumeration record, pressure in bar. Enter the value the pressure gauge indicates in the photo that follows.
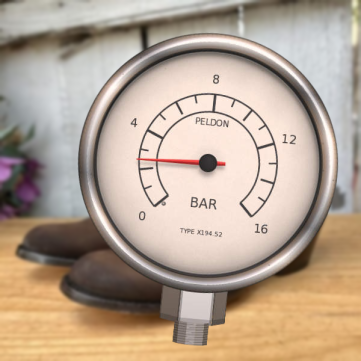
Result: 2.5 bar
